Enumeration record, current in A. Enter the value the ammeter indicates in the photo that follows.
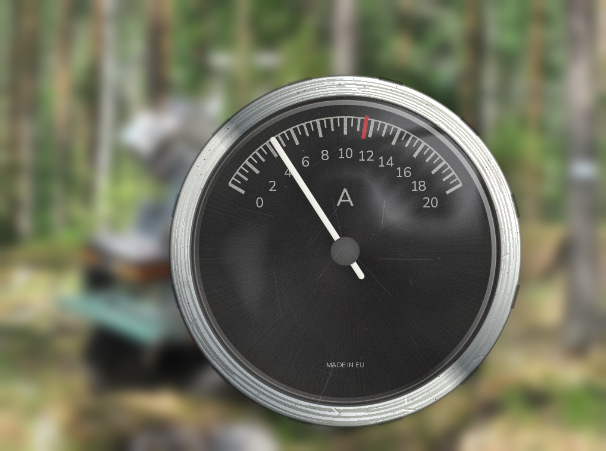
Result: 4.5 A
